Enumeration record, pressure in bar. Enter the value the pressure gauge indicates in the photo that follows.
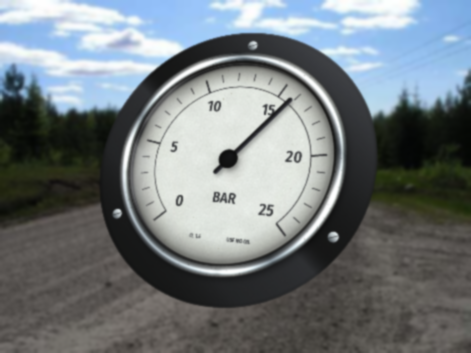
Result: 16 bar
